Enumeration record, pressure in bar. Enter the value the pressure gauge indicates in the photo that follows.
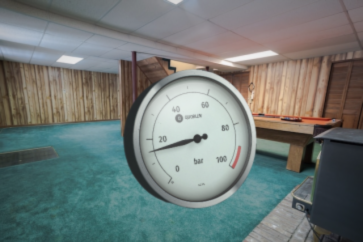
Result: 15 bar
